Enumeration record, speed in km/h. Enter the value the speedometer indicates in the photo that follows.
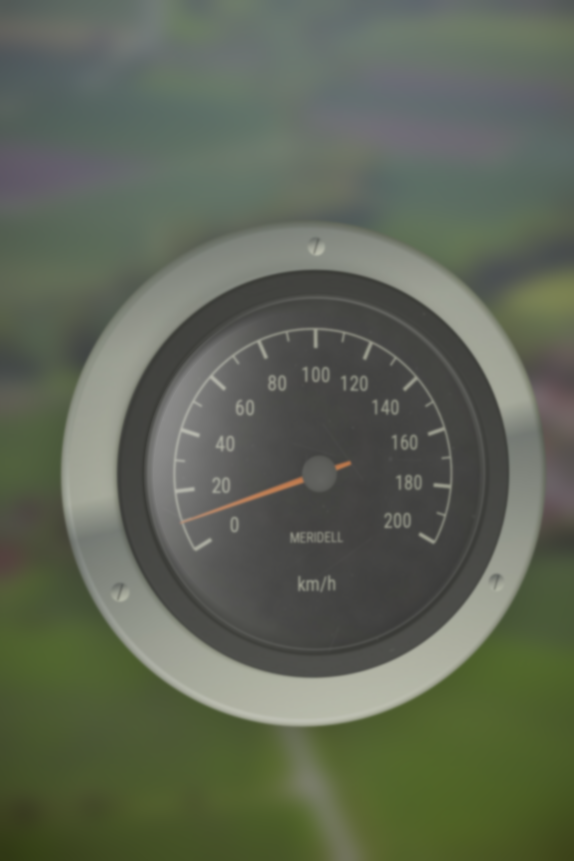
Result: 10 km/h
